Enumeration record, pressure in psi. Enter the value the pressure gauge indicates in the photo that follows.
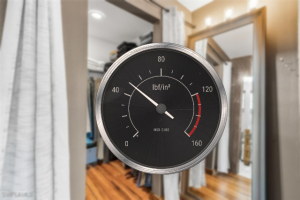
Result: 50 psi
